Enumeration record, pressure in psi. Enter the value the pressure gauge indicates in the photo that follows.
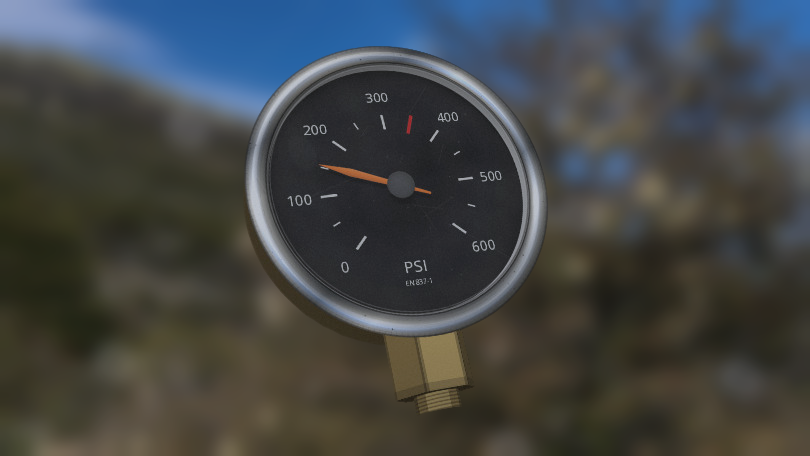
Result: 150 psi
